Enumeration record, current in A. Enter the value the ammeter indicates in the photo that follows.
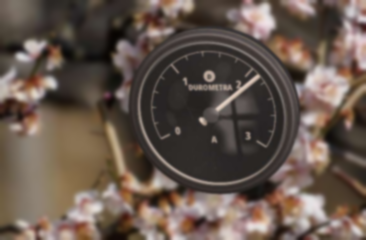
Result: 2.1 A
